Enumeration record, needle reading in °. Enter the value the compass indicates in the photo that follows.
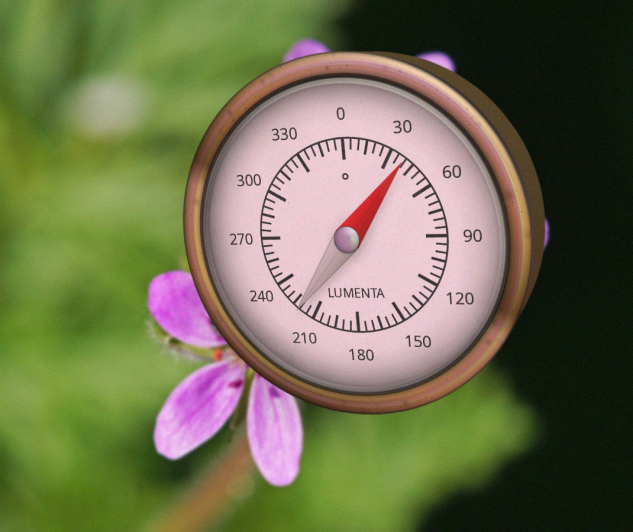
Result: 40 °
